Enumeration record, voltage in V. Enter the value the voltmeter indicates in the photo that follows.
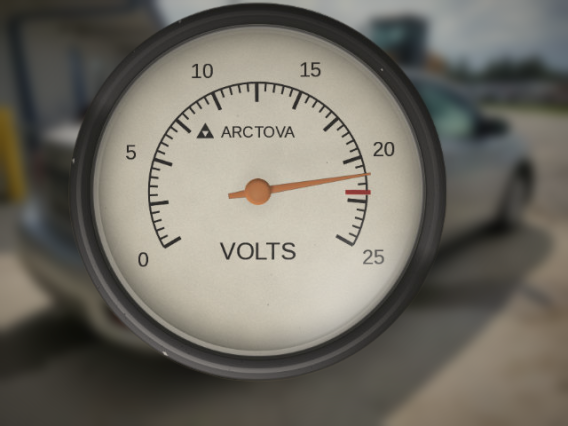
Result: 21 V
